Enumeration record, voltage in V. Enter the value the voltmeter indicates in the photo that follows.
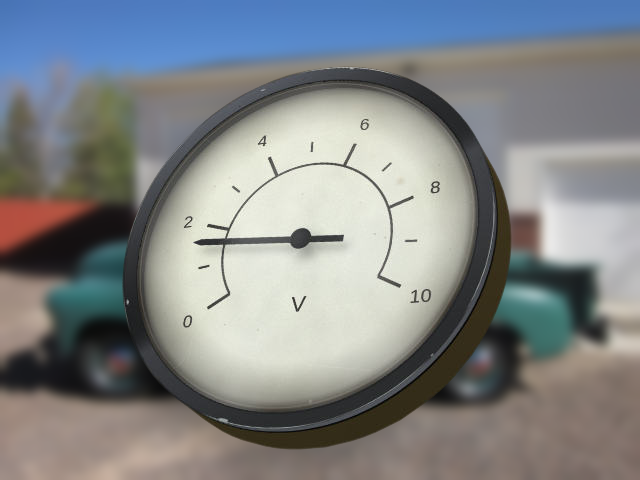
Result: 1.5 V
